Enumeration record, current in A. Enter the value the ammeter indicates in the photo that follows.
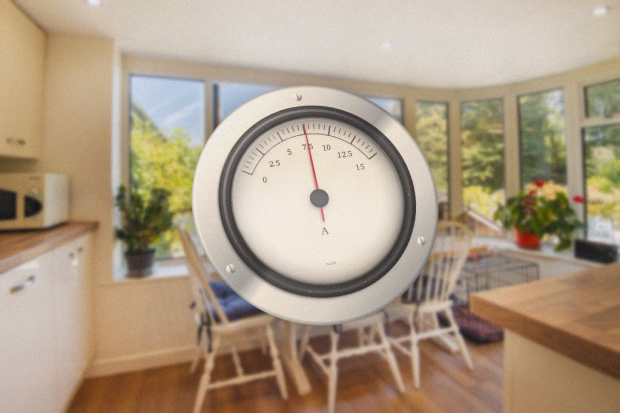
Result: 7.5 A
